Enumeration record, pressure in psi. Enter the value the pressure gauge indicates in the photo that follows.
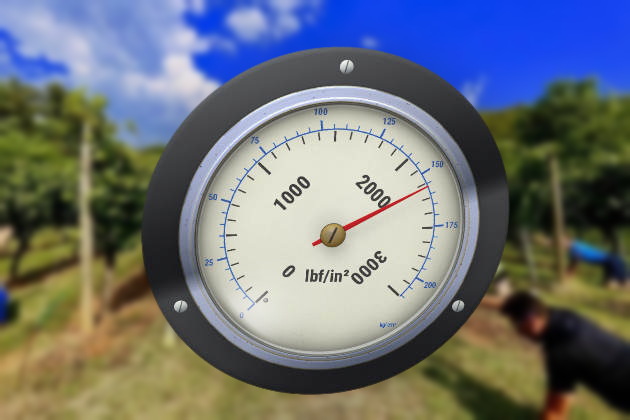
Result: 2200 psi
